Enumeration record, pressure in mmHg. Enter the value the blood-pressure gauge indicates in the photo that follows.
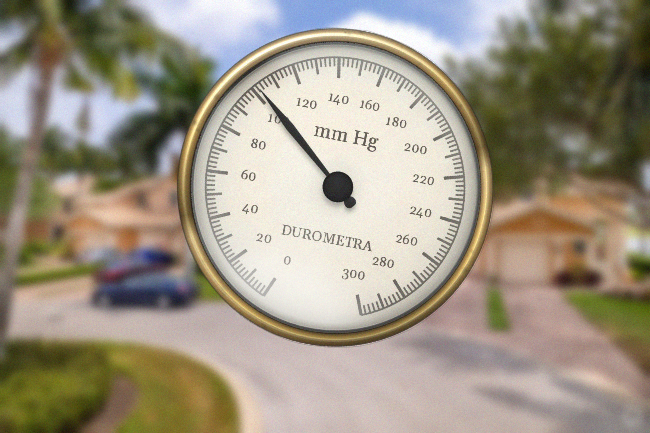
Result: 102 mmHg
